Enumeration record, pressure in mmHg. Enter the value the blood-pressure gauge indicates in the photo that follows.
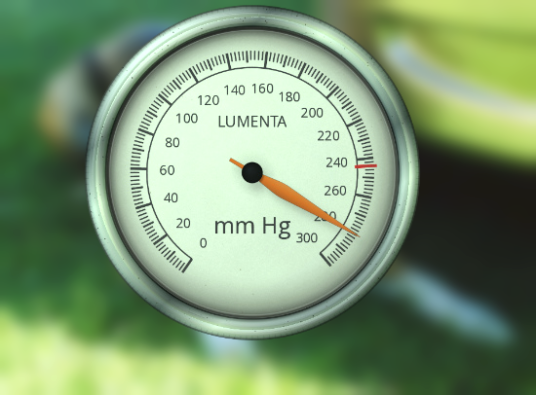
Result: 280 mmHg
